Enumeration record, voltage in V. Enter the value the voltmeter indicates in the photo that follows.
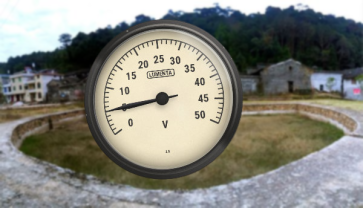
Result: 5 V
